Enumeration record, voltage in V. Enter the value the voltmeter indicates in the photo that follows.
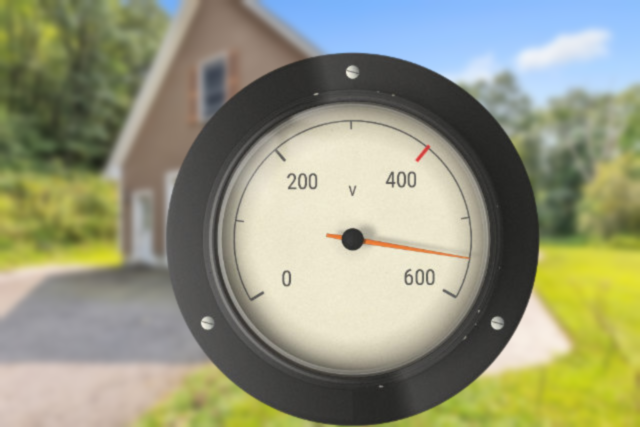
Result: 550 V
